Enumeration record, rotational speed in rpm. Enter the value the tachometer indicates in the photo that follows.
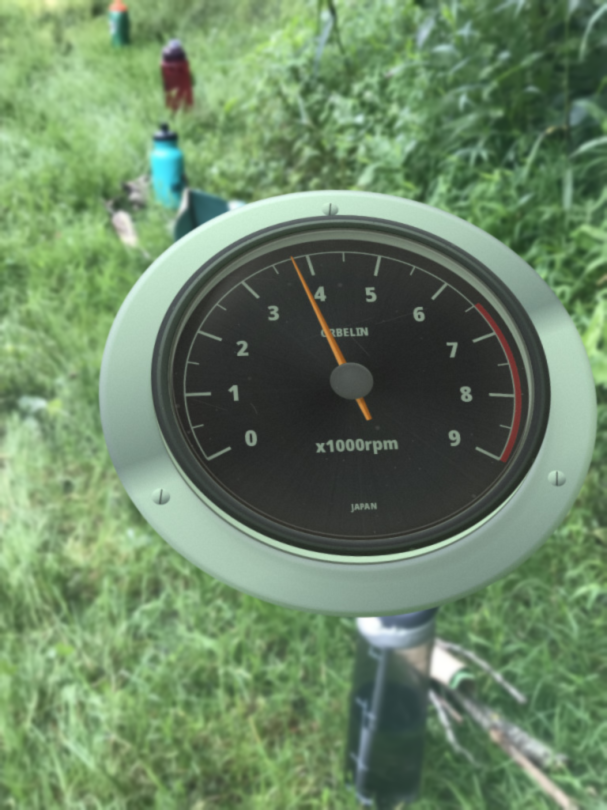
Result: 3750 rpm
